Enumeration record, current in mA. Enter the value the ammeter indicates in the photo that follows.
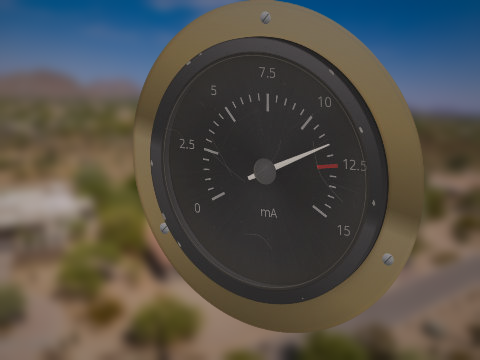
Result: 11.5 mA
